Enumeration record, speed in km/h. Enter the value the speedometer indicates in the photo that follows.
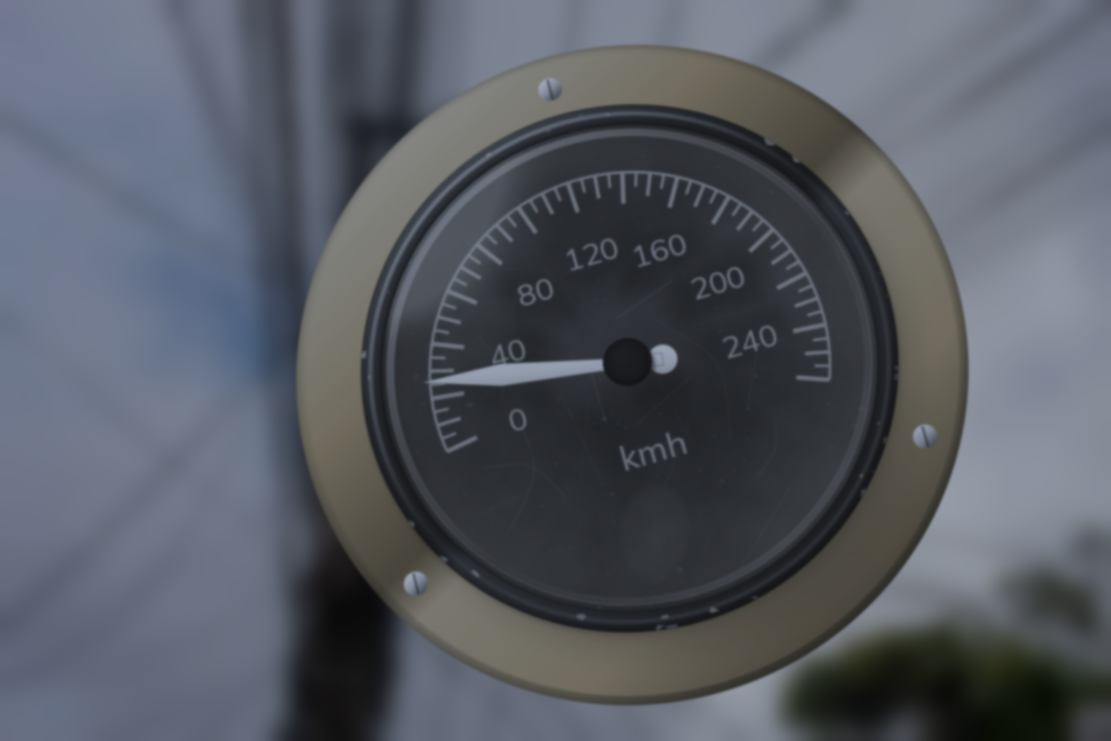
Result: 25 km/h
